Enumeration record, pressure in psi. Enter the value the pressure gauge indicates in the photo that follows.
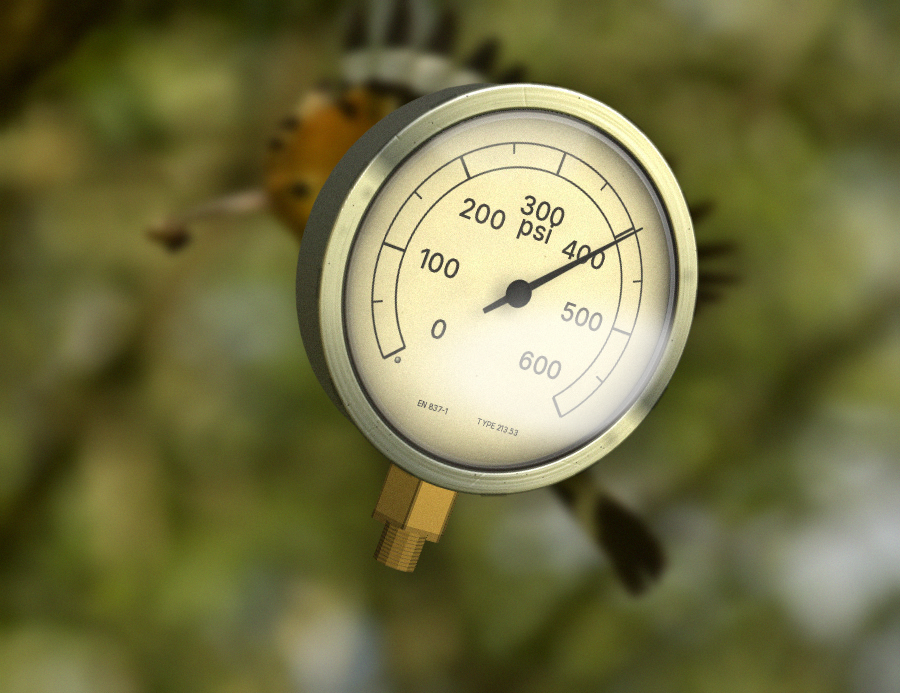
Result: 400 psi
